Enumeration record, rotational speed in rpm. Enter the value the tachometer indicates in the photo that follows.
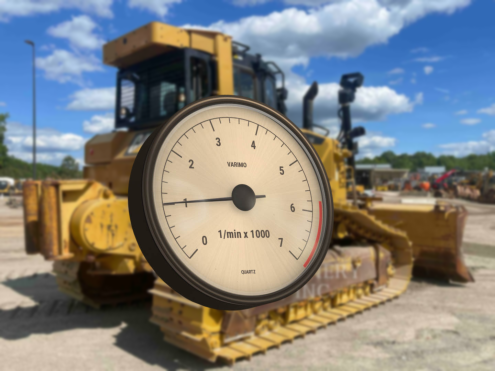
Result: 1000 rpm
